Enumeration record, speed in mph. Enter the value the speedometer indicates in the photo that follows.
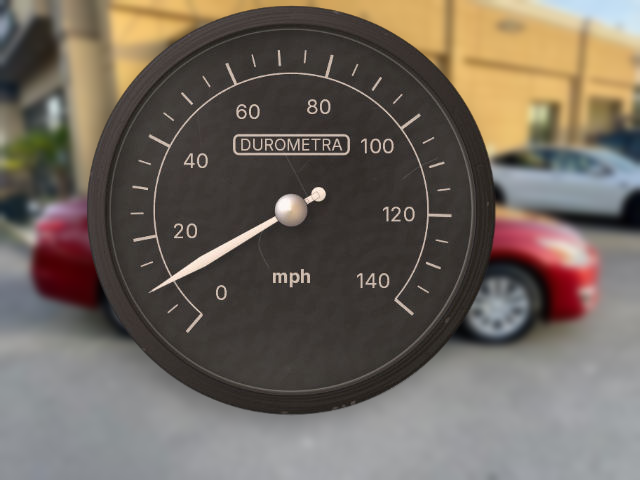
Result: 10 mph
